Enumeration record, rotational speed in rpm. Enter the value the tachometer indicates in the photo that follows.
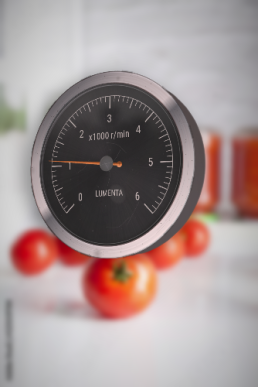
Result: 1100 rpm
